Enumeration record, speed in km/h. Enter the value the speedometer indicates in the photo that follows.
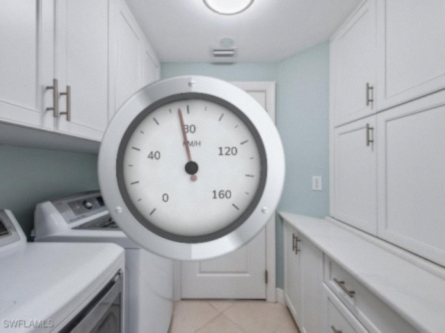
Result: 75 km/h
